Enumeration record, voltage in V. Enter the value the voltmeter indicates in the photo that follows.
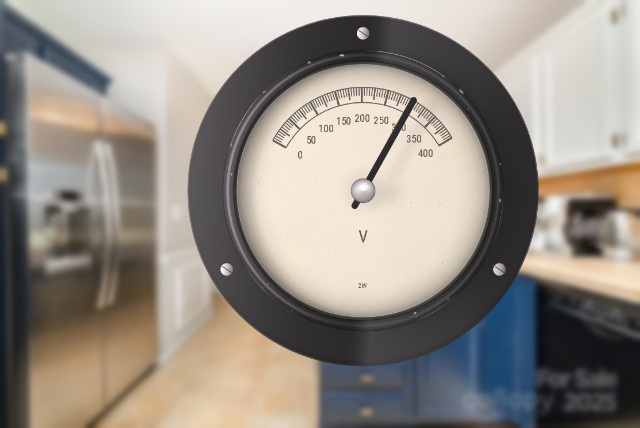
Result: 300 V
